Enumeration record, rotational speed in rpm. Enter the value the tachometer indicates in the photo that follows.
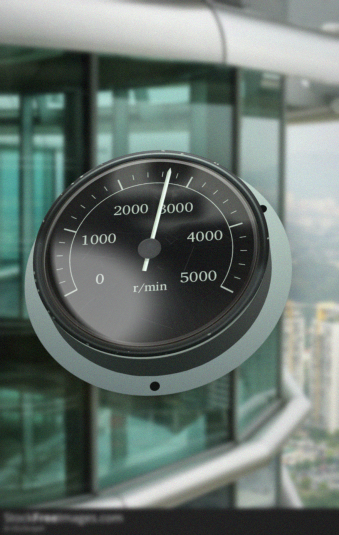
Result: 2700 rpm
